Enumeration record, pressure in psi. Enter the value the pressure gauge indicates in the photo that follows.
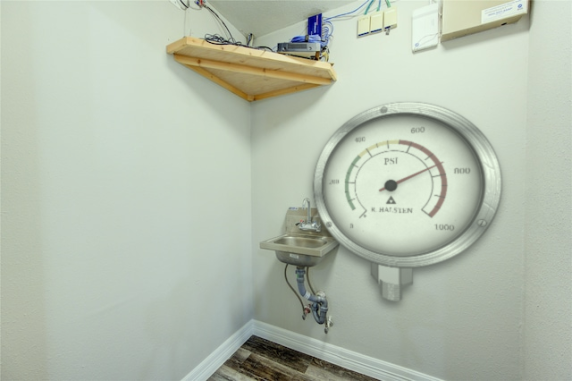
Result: 750 psi
